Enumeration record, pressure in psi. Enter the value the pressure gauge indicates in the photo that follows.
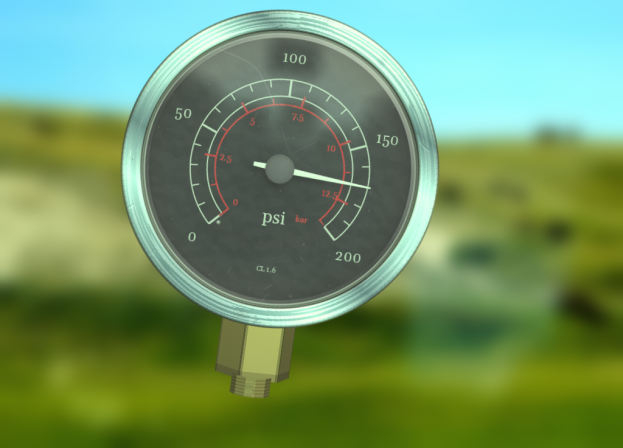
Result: 170 psi
